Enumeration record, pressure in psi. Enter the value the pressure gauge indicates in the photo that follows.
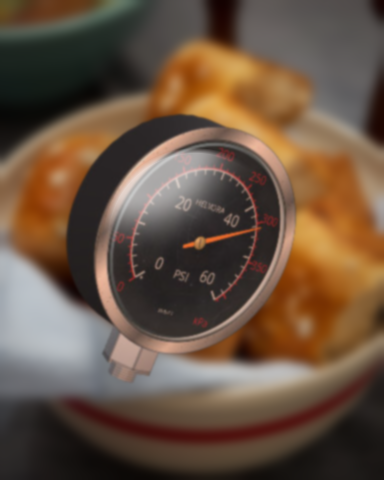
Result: 44 psi
